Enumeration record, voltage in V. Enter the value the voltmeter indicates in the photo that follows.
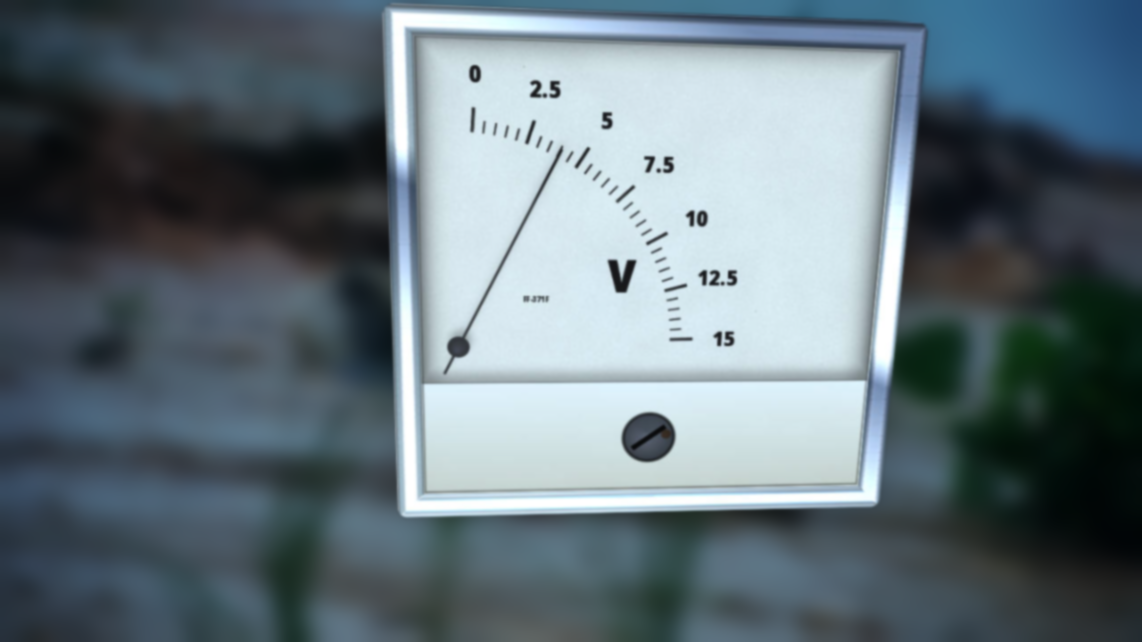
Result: 4 V
